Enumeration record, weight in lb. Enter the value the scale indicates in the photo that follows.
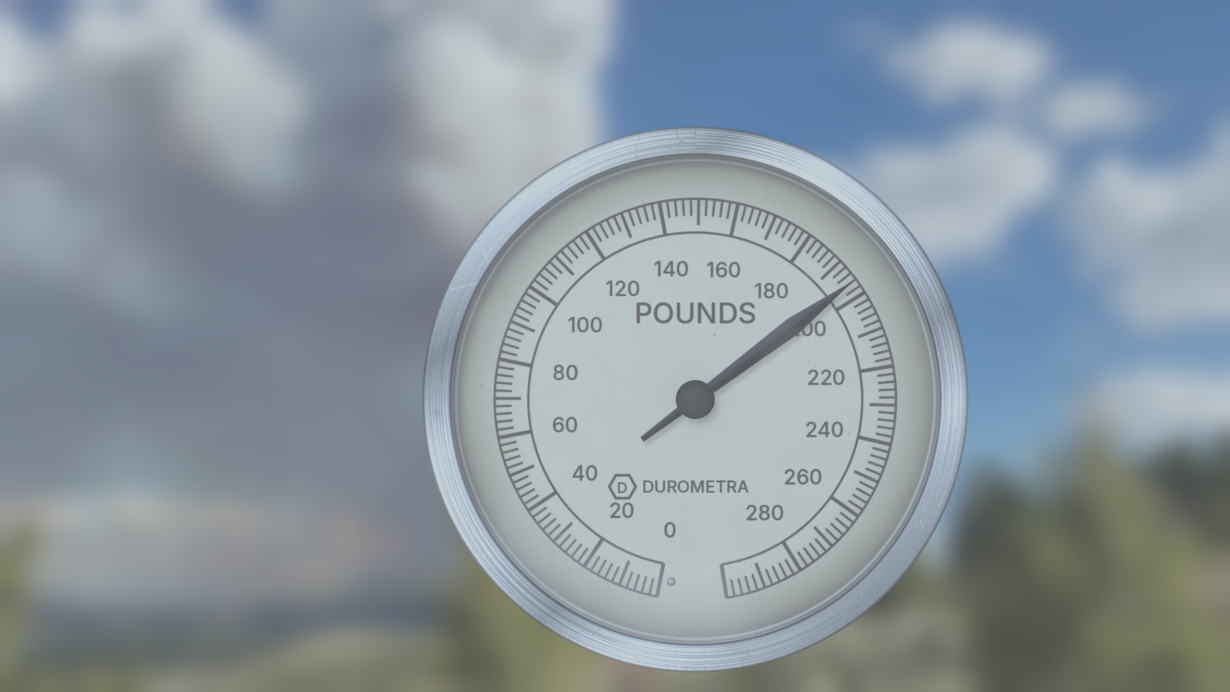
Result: 196 lb
